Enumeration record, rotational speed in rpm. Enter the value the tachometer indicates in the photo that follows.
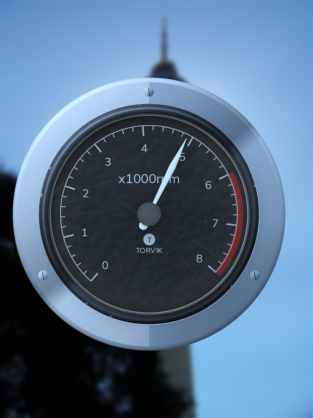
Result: 4900 rpm
